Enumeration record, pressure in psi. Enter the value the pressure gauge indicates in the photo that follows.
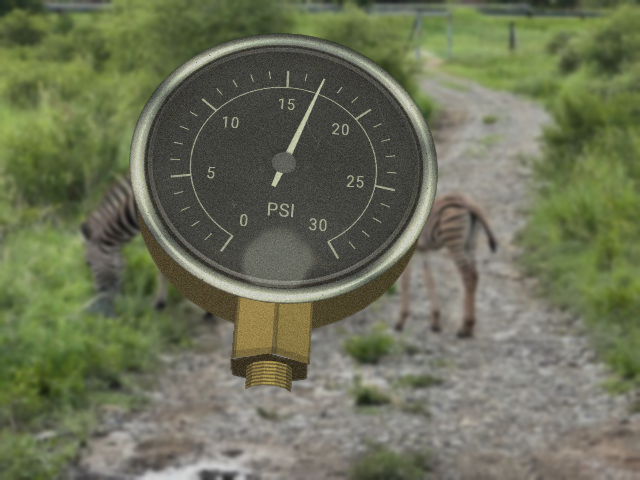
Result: 17 psi
